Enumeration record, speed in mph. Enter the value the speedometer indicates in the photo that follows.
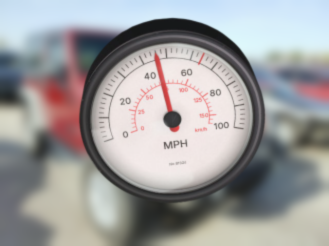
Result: 46 mph
